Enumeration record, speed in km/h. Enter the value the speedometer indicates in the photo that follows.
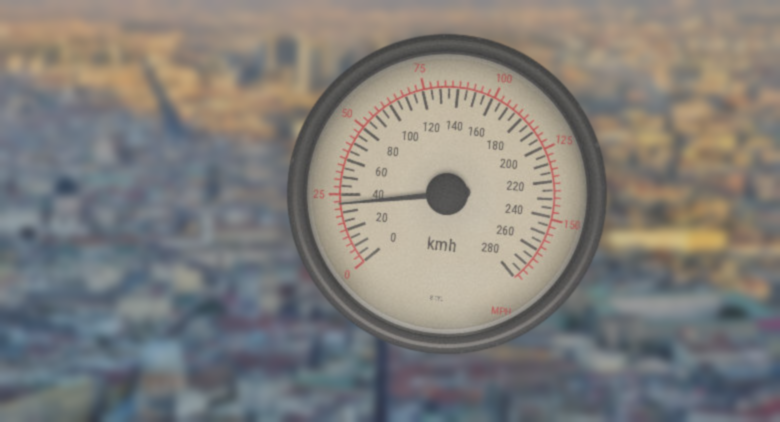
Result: 35 km/h
